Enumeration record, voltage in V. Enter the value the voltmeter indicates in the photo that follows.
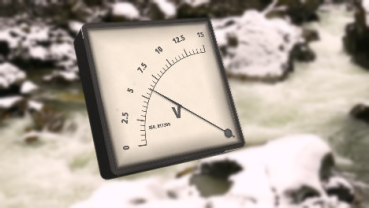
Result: 6 V
